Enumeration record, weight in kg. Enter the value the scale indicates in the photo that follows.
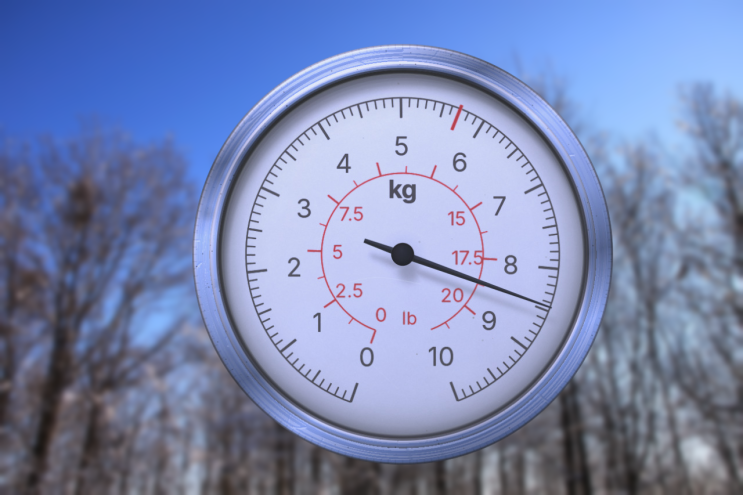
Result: 8.45 kg
